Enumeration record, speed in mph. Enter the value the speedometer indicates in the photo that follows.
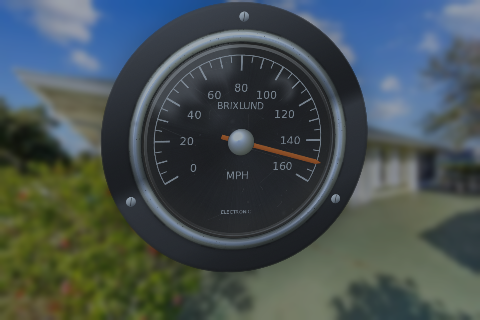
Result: 150 mph
